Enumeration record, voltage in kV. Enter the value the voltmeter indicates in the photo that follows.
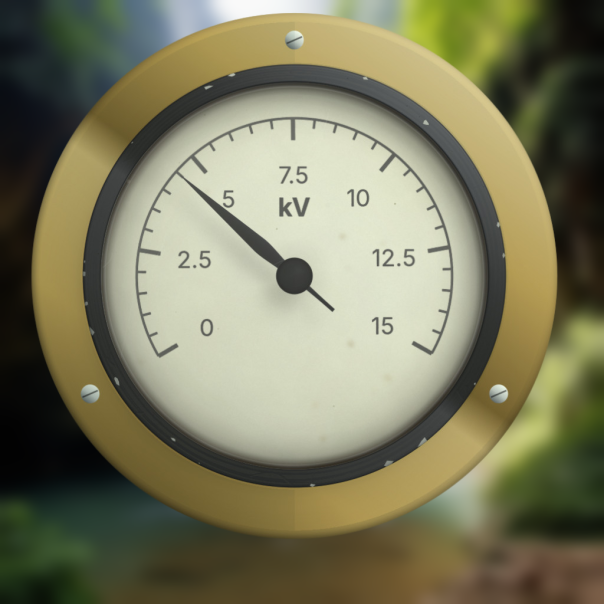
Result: 4.5 kV
